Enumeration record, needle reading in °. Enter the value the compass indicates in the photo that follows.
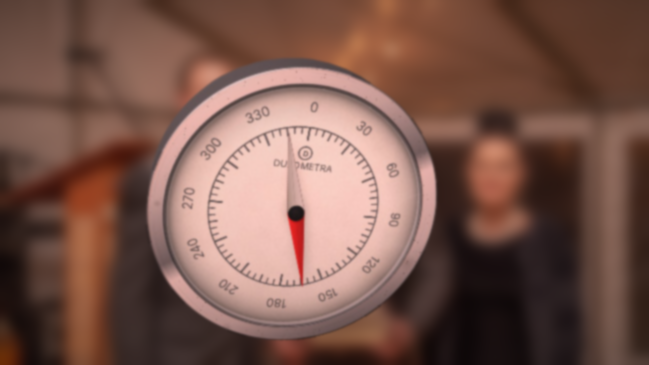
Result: 165 °
